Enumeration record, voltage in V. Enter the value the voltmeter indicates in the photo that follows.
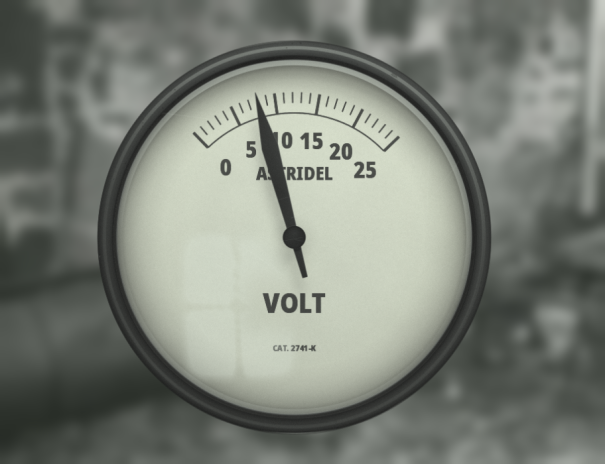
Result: 8 V
